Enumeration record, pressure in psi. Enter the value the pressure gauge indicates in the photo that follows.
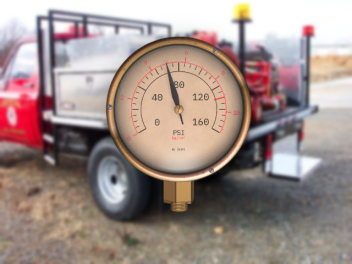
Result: 70 psi
